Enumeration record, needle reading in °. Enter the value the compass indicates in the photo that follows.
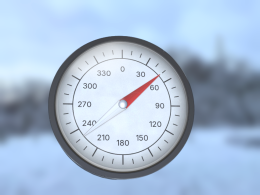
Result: 50 °
